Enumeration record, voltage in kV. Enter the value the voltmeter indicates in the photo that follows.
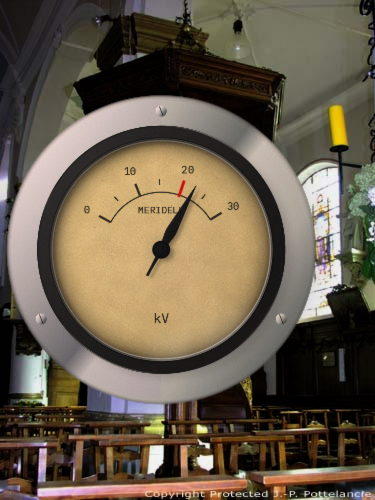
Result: 22.5 kV
